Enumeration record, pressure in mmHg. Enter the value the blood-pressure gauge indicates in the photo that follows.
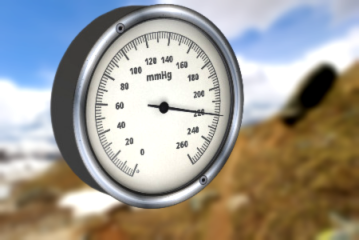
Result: 220 mmHg
